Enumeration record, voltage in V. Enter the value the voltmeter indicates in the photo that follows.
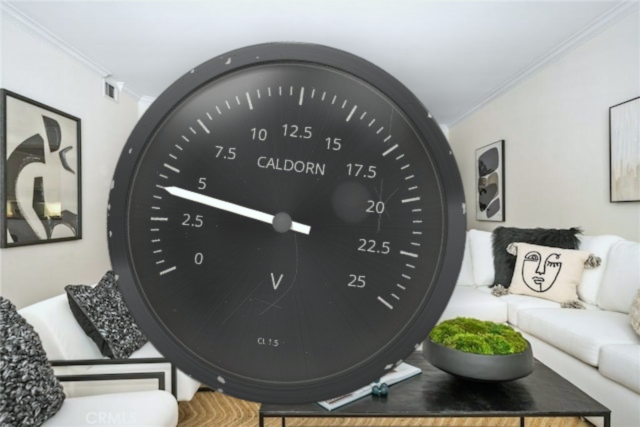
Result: 4 V
